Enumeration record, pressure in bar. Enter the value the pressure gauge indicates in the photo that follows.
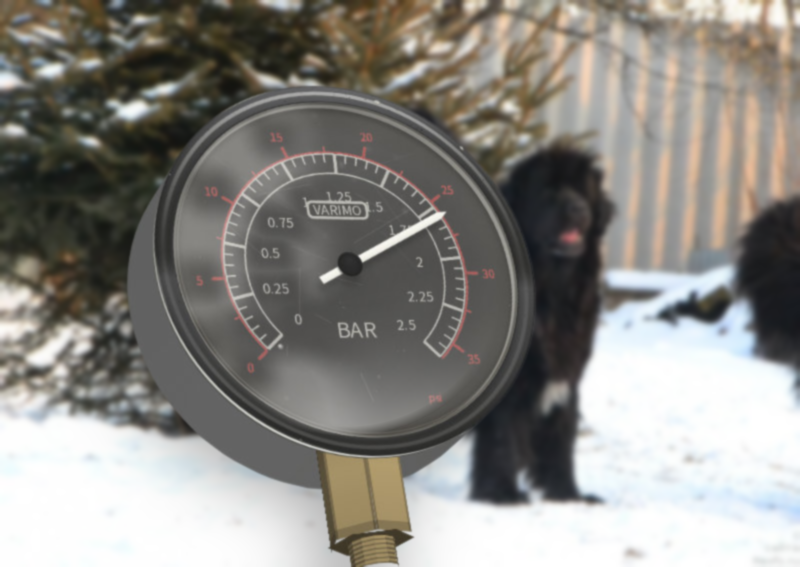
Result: 1.8 bar
